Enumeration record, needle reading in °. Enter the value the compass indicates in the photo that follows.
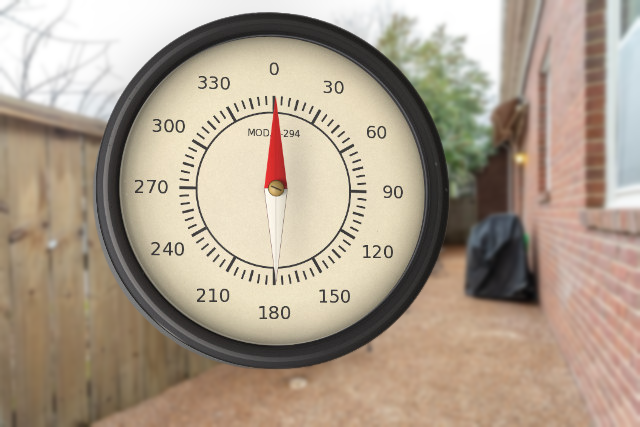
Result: 0 °
